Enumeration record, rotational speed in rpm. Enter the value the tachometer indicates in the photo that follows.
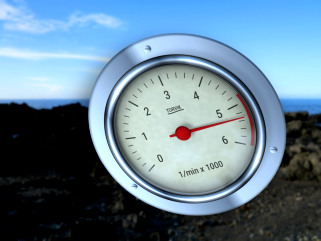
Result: 5300 rpm
